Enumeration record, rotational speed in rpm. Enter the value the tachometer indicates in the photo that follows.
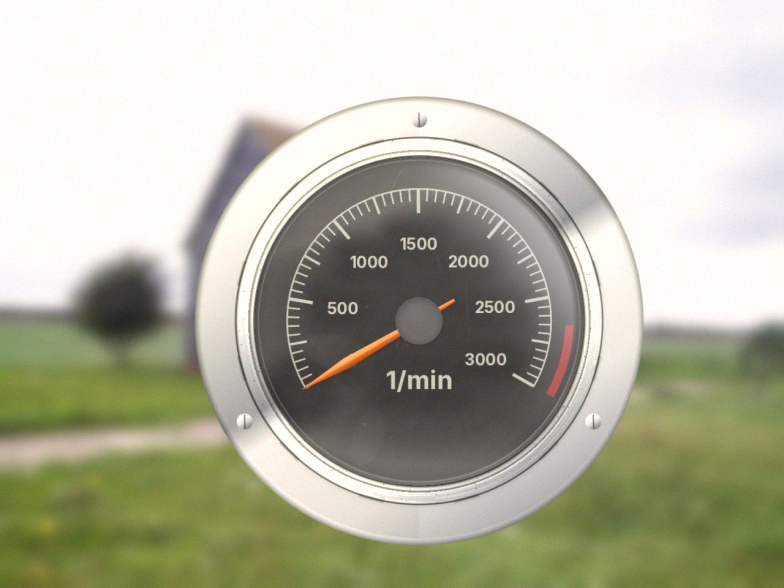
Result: 0 rpm
